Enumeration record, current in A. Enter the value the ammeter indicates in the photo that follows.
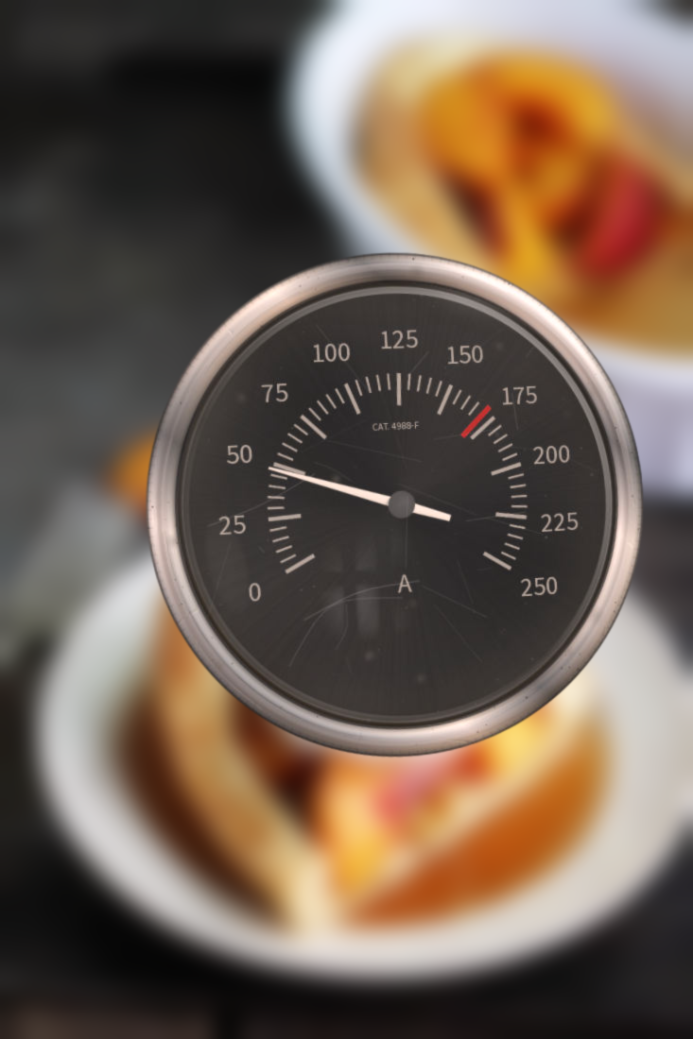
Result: 47.5 A
